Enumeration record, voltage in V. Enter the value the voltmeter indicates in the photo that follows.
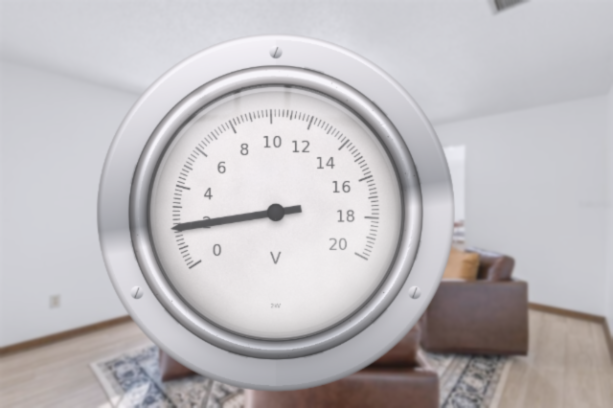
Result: 2 V
